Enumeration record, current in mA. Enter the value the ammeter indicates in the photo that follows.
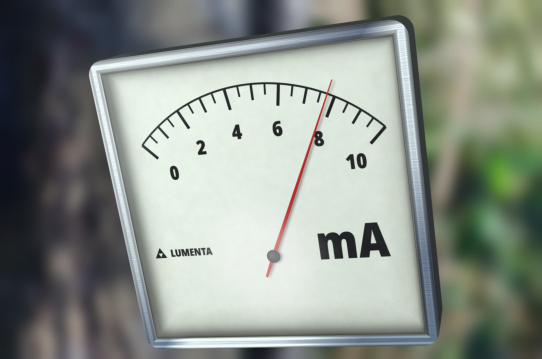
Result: 7.75 mA
